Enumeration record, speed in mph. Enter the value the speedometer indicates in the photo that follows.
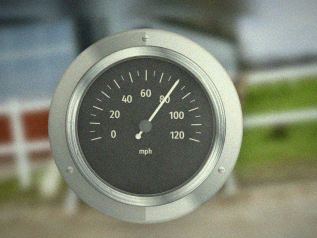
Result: 80 mph
